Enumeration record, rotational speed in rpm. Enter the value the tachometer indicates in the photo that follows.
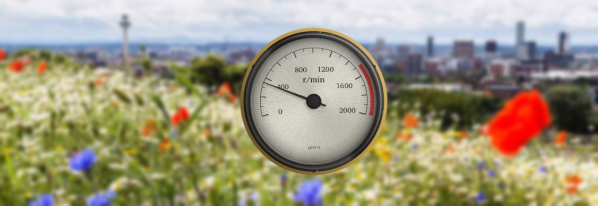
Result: 350 rpm
